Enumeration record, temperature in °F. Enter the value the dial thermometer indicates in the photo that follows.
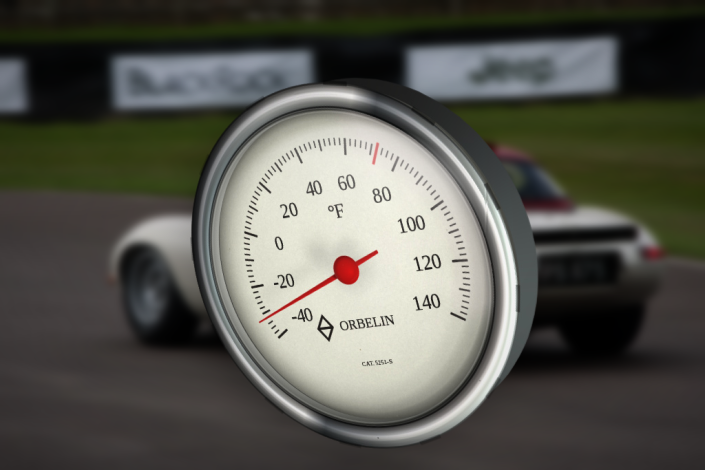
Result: -32 °F
